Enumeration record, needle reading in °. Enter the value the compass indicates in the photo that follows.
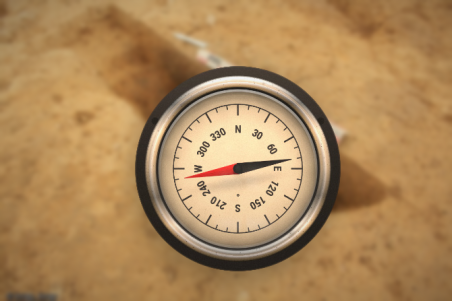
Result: 260 °
